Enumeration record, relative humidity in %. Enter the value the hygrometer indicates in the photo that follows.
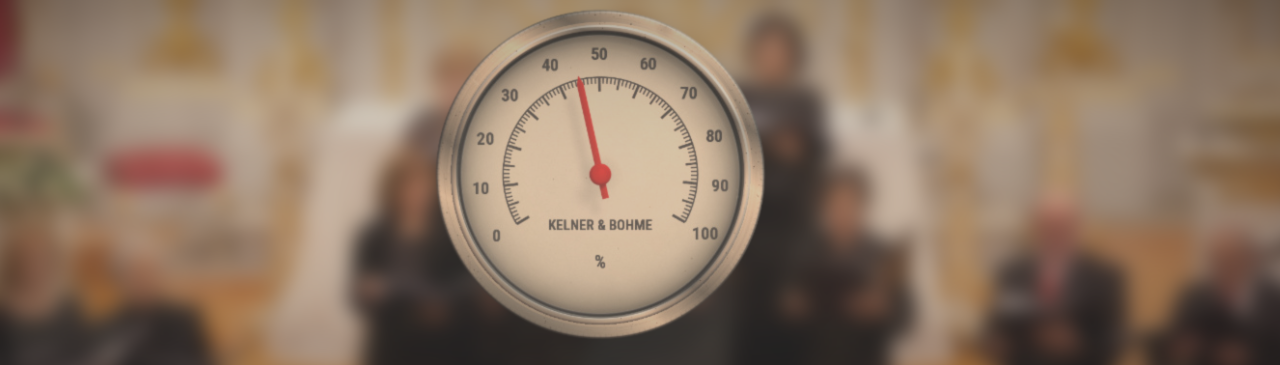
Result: 45 %
